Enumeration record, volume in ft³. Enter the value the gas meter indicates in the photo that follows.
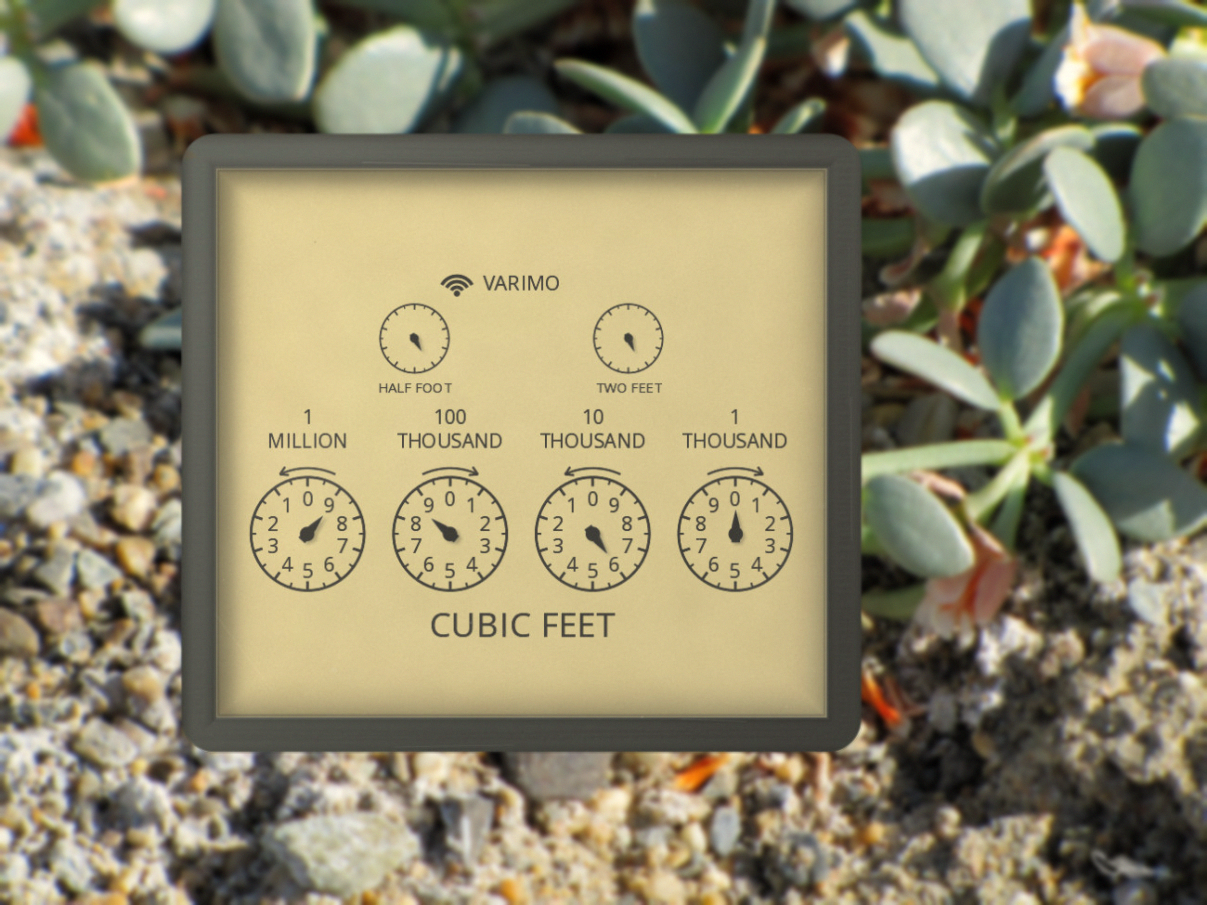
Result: 886000 ft³
